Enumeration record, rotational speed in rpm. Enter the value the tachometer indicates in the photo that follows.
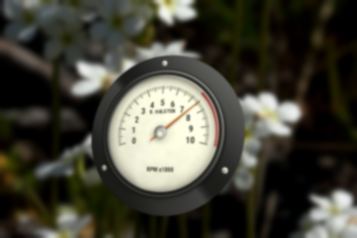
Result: 7500 rpm
